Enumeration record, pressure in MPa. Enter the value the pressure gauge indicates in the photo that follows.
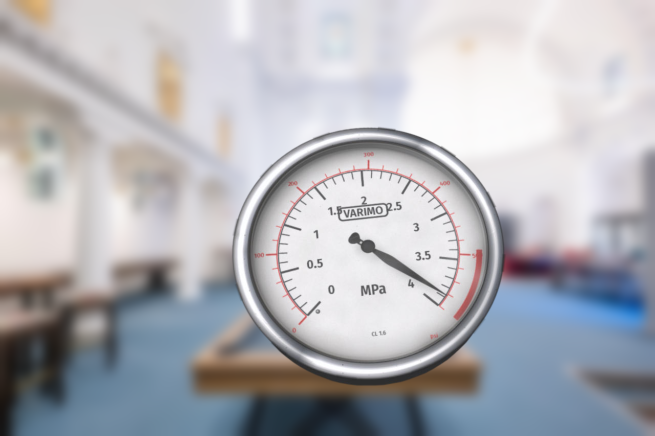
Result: 3.9 MPa
